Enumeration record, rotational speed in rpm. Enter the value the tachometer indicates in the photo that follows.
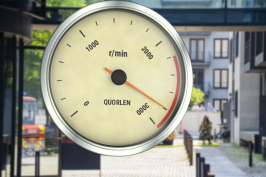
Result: 2800 rpm
